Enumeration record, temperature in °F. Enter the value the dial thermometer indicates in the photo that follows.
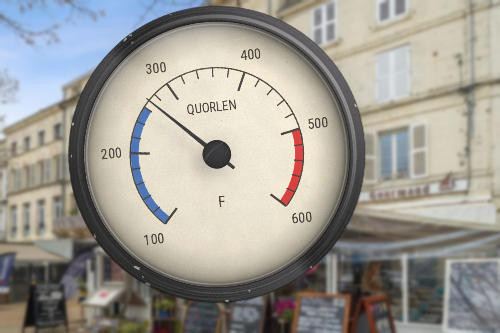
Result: 270 °F
